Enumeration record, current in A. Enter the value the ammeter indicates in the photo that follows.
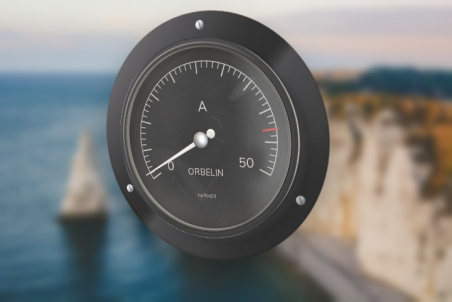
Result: 1 A
